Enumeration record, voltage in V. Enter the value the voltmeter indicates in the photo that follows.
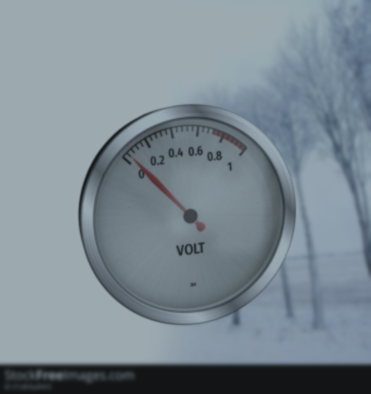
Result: 0.04 V
